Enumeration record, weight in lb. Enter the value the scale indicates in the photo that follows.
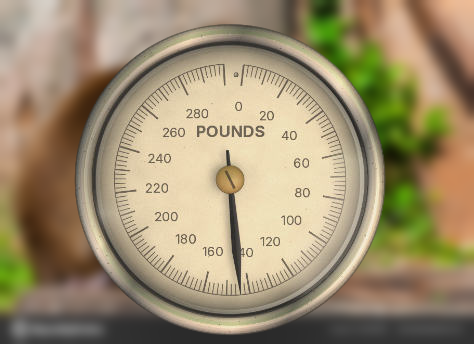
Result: 144 lb
